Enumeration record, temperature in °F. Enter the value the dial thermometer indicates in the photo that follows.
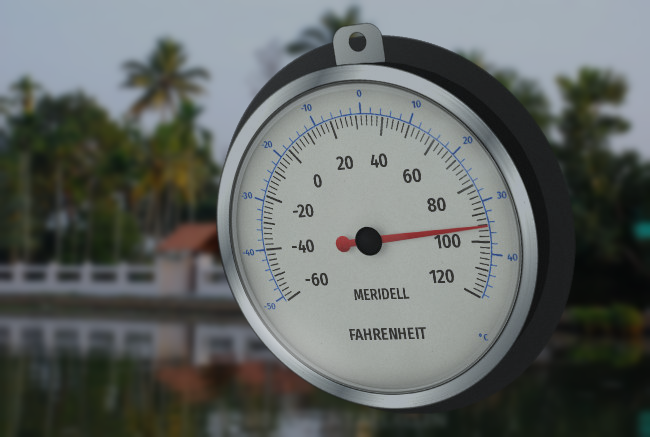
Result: 94 °F
